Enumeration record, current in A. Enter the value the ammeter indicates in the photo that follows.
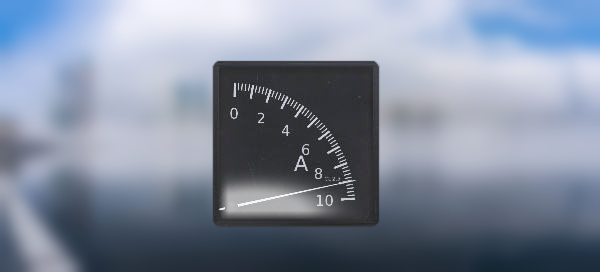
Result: 9 A
